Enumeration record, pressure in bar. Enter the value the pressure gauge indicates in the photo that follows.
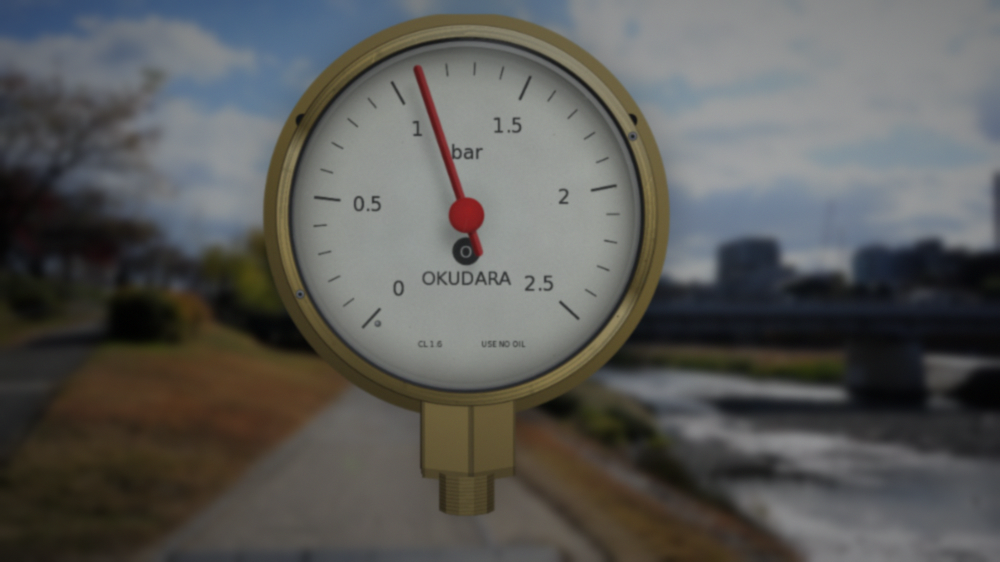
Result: 1.1 bar
